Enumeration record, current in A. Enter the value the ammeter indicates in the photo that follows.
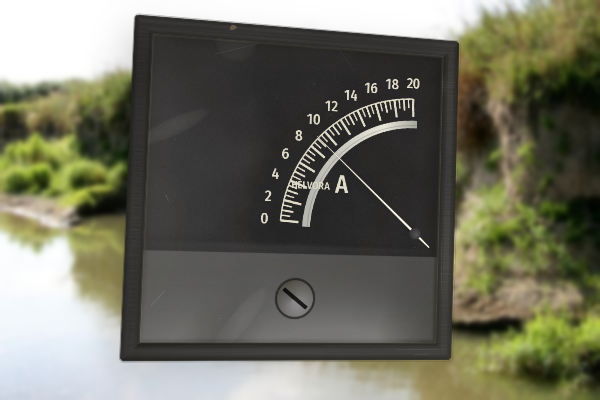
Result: 9 A
